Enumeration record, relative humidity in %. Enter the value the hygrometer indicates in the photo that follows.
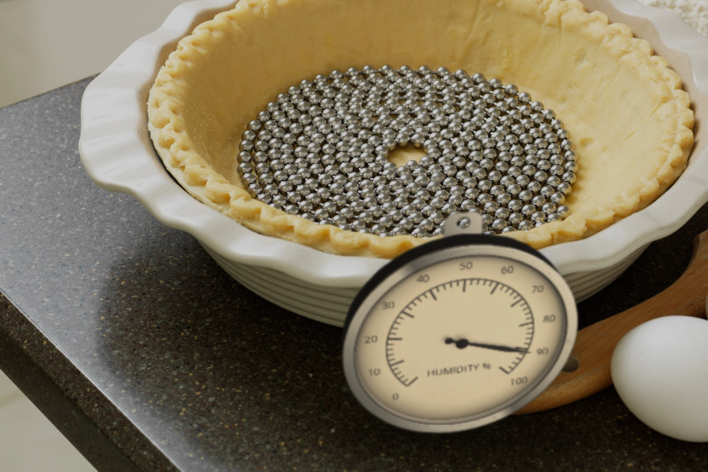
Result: 90 %
